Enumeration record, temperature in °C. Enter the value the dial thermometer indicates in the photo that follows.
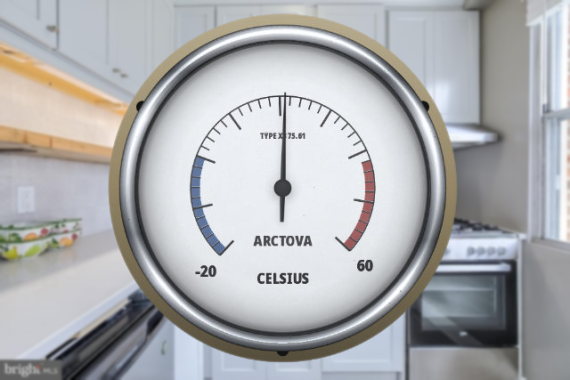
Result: 21 °C
